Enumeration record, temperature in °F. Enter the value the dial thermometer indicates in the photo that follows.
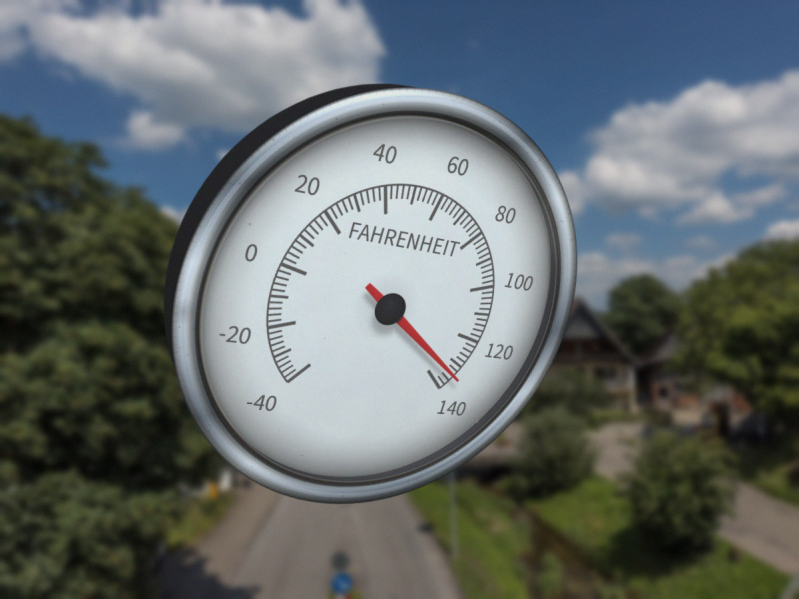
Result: 134 °F
